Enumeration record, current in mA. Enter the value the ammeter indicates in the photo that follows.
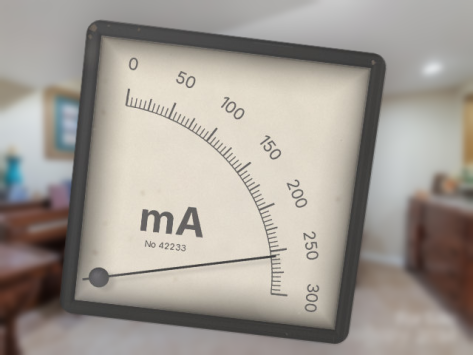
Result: 255 mA
